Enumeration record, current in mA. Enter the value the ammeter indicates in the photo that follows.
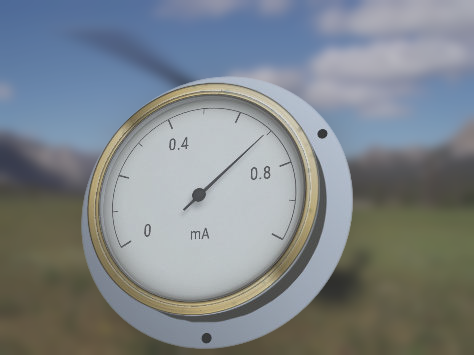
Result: 0.7 mA
